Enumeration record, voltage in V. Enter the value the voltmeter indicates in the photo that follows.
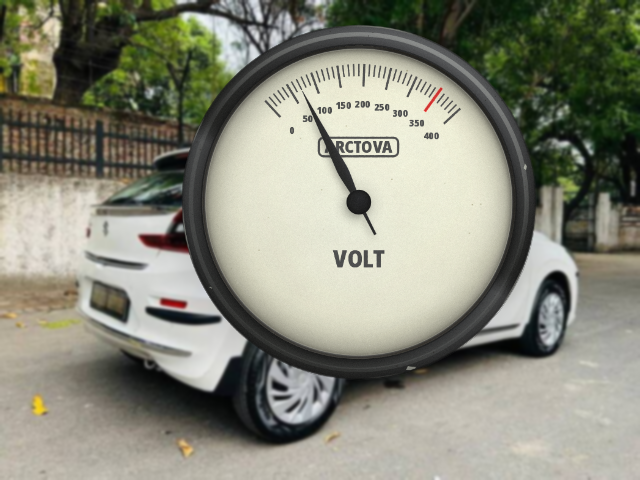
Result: 70 V
